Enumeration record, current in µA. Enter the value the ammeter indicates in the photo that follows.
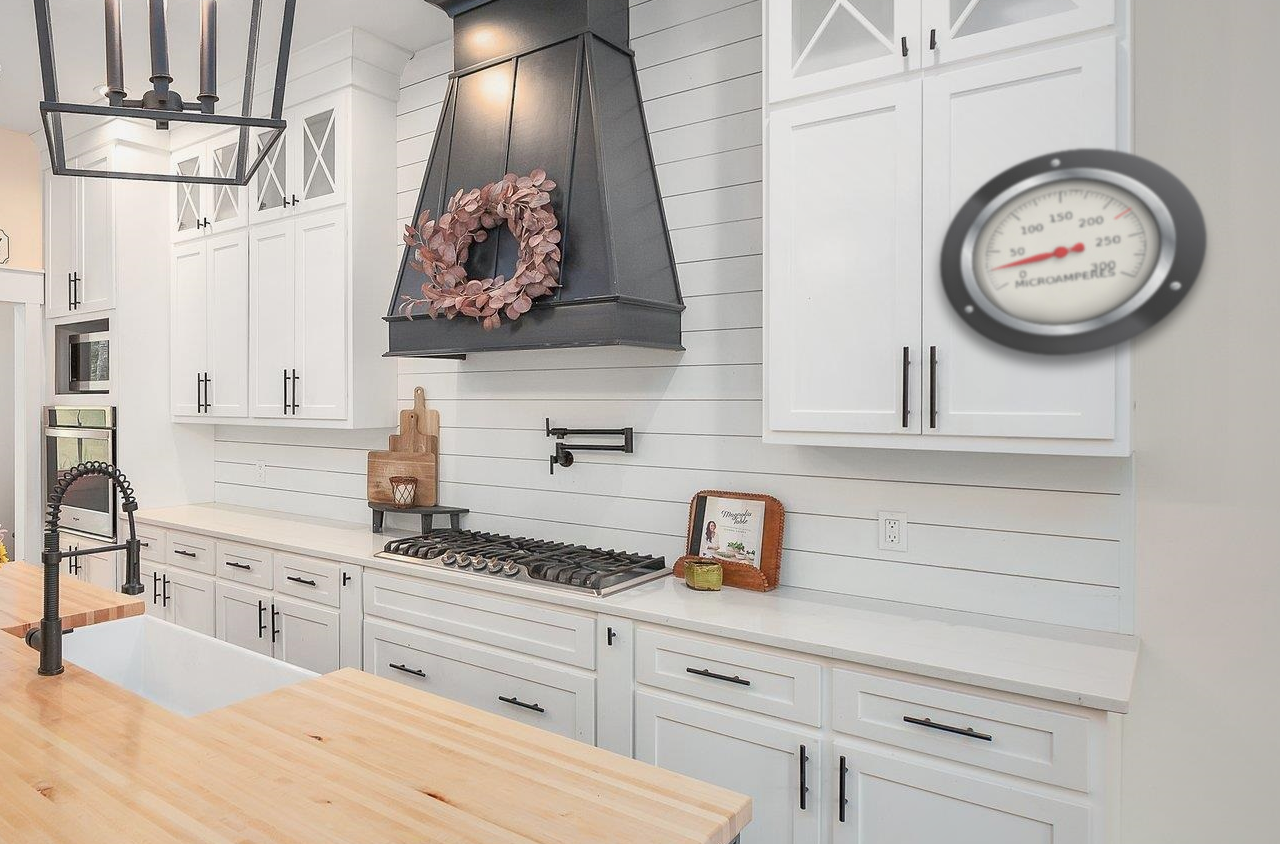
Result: 25 µA
